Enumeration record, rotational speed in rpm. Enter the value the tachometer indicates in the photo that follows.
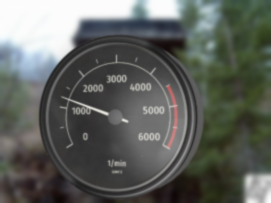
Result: 1250 rpm
